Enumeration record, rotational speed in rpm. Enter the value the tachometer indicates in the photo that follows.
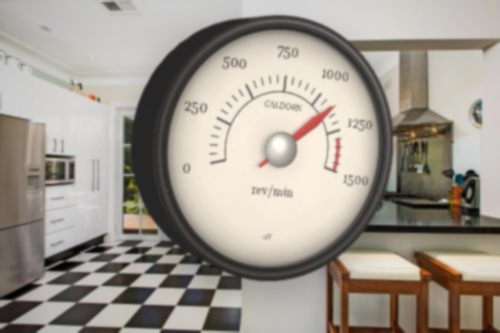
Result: 1100 rpm
